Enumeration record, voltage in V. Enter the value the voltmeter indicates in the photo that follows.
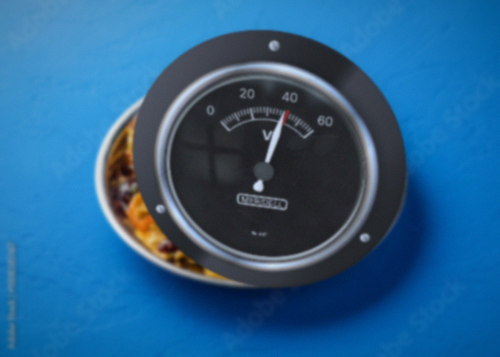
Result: 40 V
